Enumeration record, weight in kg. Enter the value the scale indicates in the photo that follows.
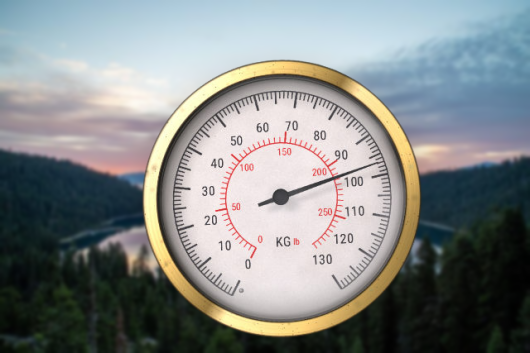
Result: 97 kg
